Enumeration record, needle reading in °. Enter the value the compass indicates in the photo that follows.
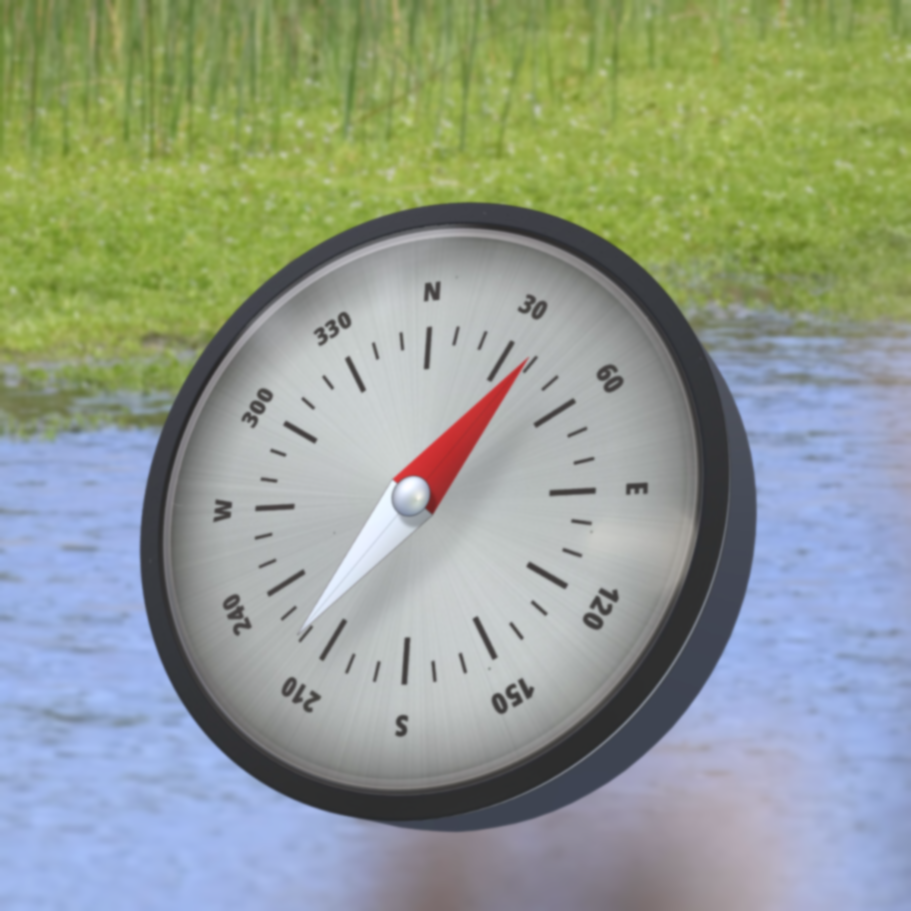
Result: 40 °
